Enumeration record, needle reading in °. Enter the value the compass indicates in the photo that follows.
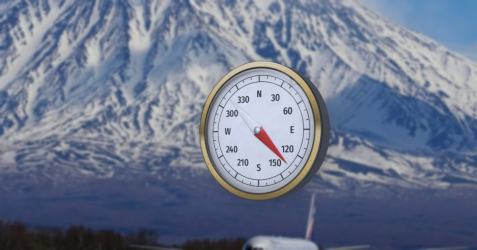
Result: 135 °
